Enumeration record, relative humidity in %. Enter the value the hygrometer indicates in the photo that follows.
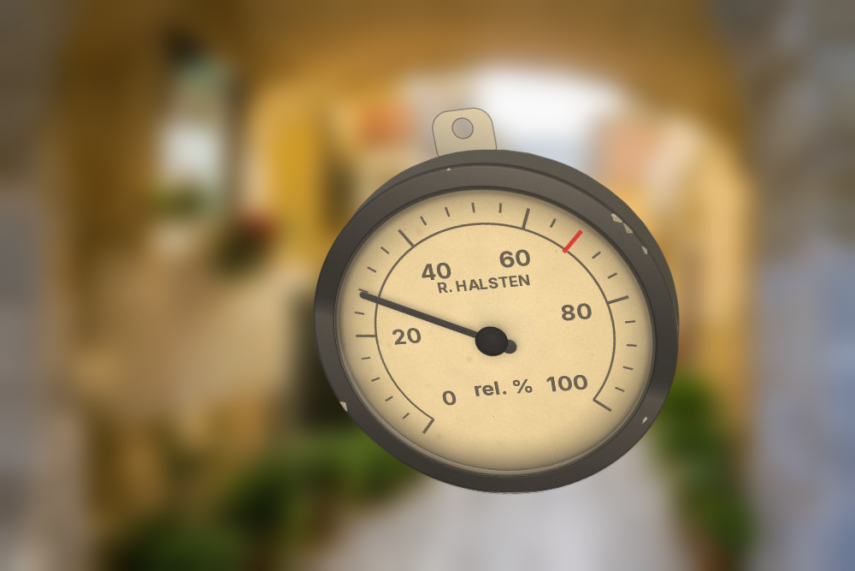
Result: 28 %
